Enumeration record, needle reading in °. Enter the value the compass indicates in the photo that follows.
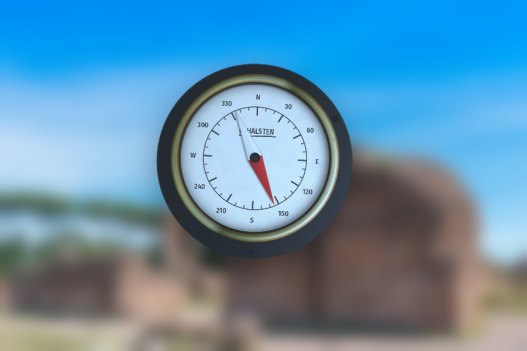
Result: 155 °
